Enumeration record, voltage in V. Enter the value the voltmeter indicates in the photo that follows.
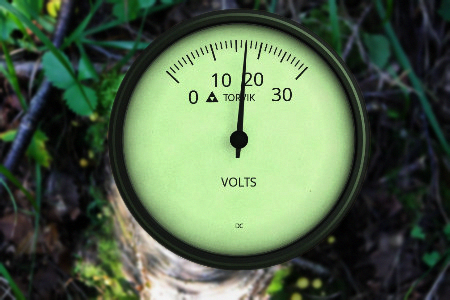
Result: 17 V
